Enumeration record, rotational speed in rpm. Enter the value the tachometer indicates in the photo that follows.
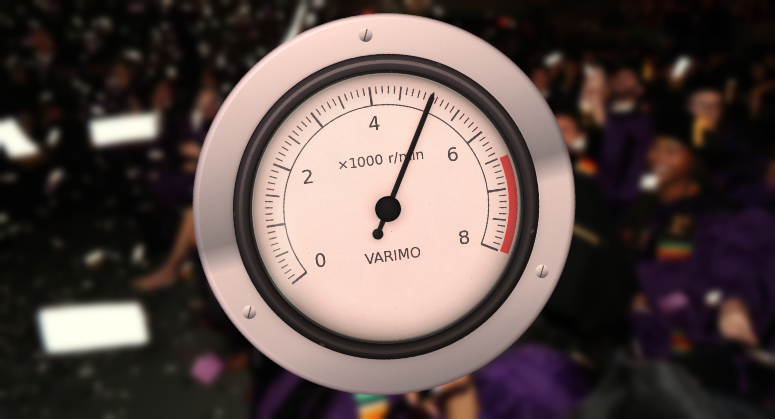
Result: 5000 rpm
